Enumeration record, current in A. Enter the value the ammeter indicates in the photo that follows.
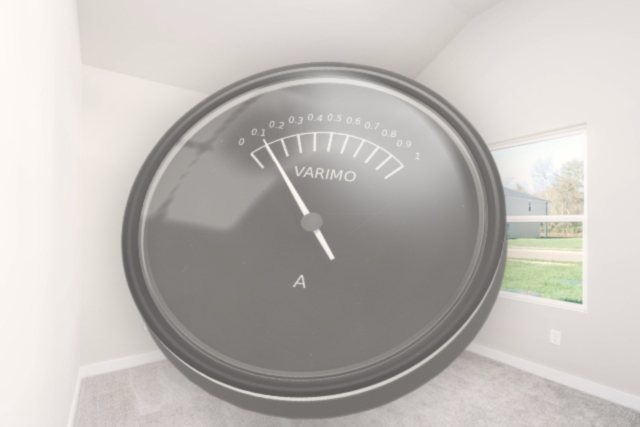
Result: 0.1 A
